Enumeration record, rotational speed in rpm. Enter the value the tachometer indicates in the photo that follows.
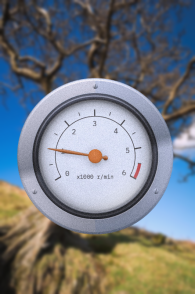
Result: 1000 rpm
